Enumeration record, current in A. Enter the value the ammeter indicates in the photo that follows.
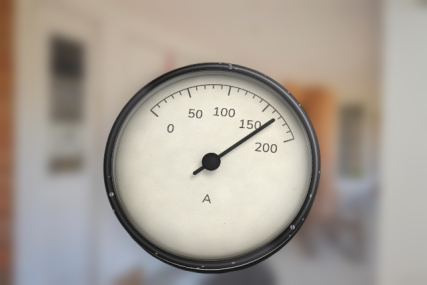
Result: 170 A
